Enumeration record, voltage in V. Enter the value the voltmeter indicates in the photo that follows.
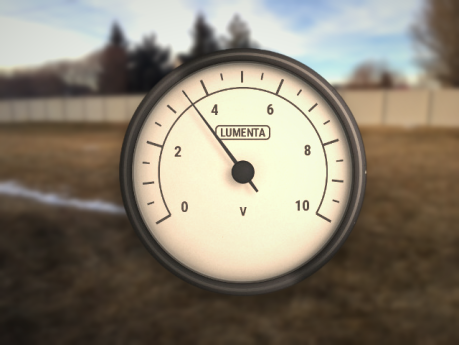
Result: 3.5 V
